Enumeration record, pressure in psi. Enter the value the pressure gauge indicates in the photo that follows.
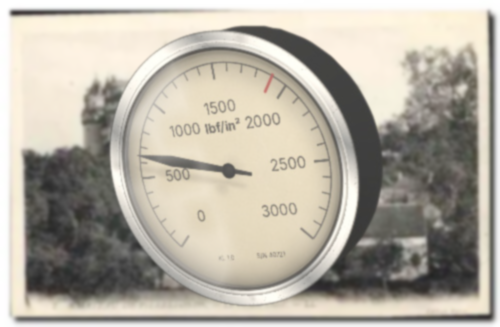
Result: 650 psi
